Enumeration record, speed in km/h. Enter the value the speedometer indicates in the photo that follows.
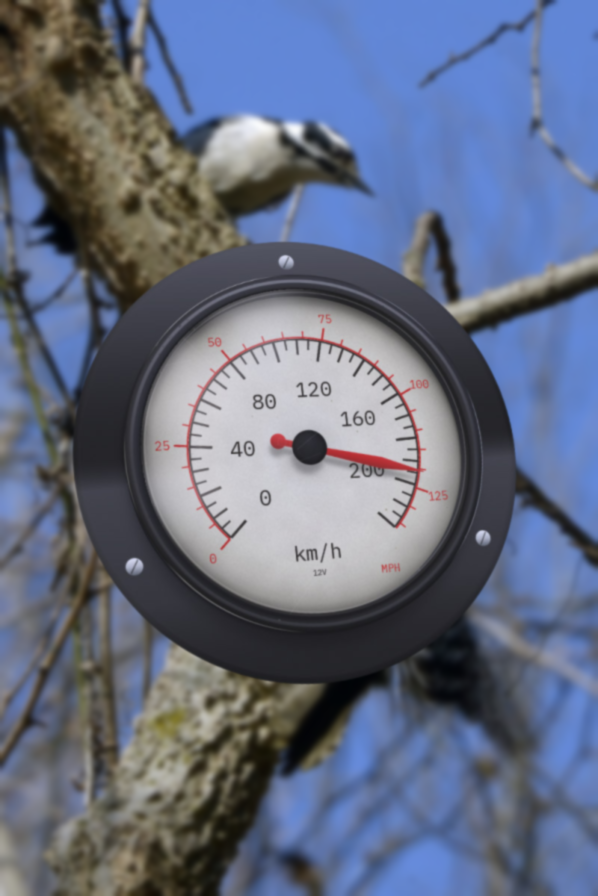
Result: 195 km/h
